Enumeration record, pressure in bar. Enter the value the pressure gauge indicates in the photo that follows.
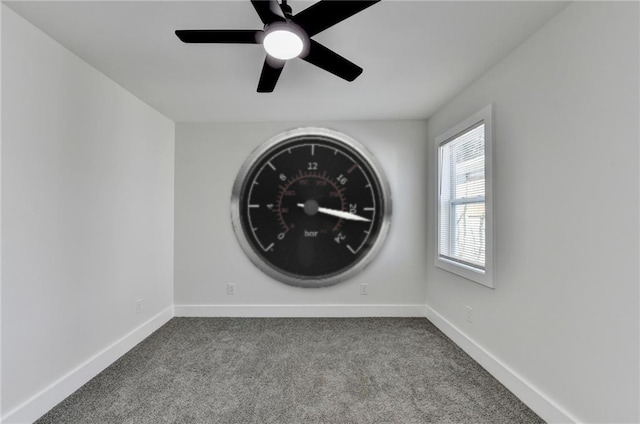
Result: 21 bar
